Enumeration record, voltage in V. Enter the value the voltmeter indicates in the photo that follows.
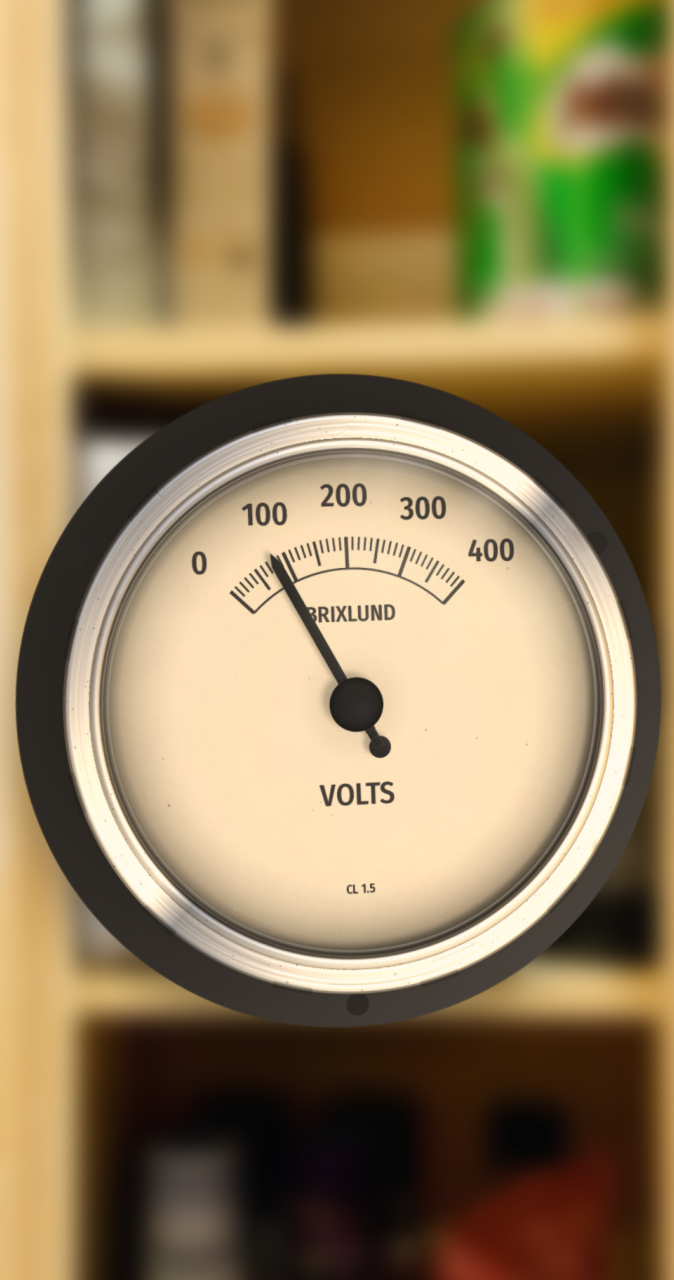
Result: 80 V
